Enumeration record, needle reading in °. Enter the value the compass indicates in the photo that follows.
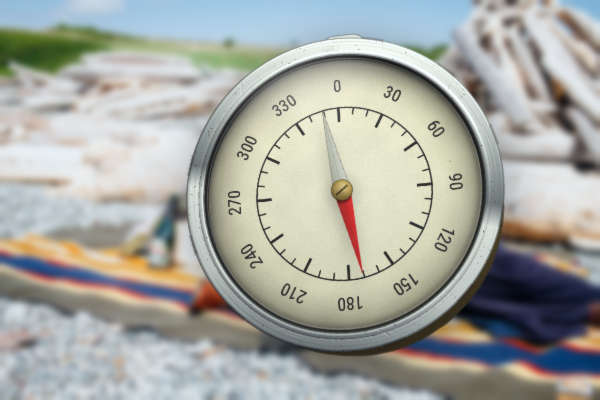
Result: 170 °
